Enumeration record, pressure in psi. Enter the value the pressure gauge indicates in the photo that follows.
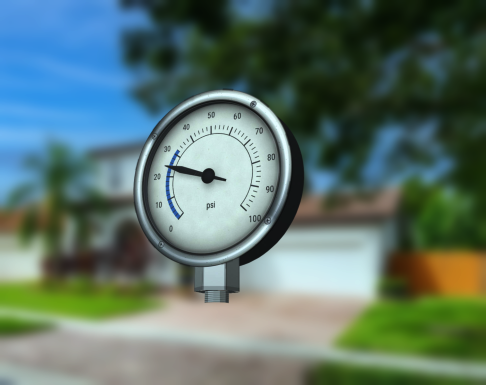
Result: 24 psi
